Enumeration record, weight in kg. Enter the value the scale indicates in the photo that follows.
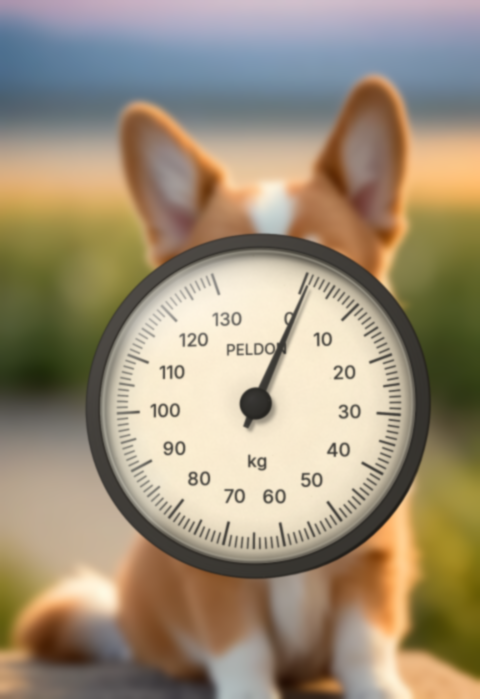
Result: 1 kg
